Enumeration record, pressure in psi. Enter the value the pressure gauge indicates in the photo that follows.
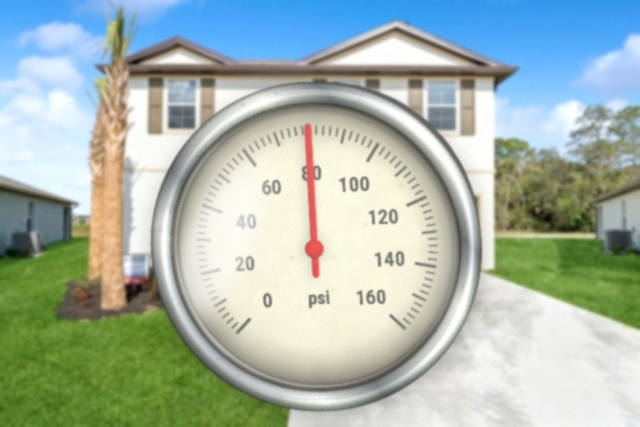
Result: 80 psi
